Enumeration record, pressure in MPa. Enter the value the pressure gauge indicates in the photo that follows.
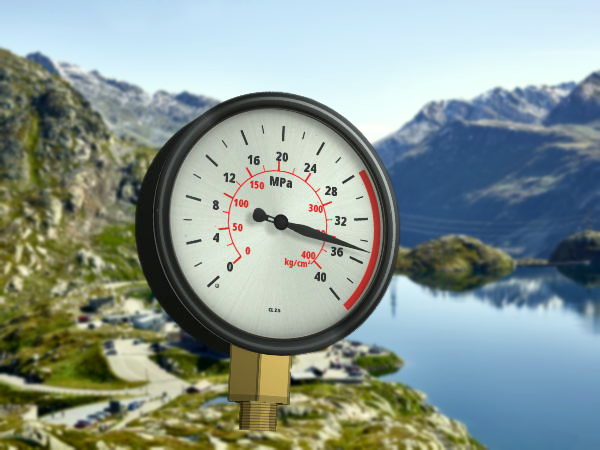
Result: 35 MPa
